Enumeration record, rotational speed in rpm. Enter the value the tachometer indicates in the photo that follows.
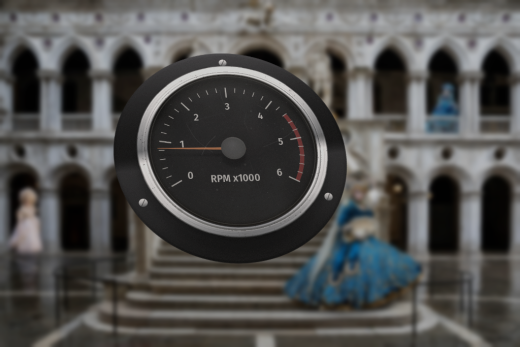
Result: 800 rpm
